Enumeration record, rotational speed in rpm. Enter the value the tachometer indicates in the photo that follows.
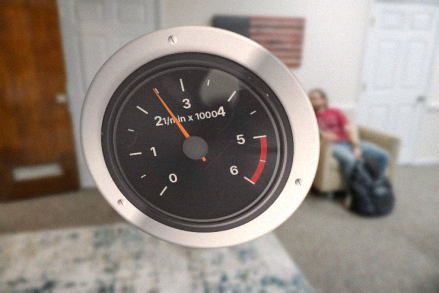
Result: 2500 rpm
